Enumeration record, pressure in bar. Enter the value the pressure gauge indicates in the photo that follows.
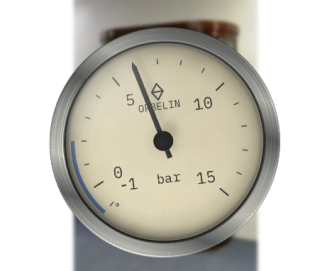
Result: 6 bar
